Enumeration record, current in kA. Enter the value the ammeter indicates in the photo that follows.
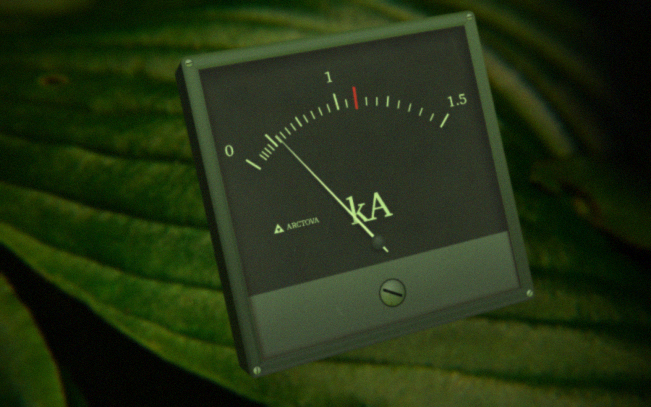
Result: 0.55 kA
